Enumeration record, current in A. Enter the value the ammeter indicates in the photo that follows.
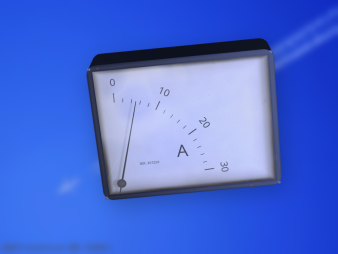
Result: 5 A
